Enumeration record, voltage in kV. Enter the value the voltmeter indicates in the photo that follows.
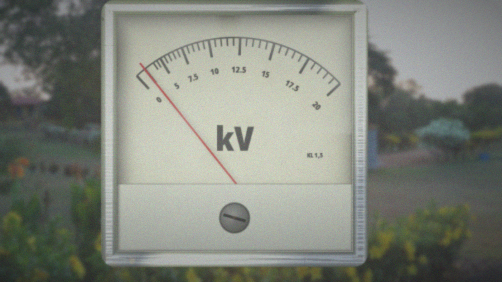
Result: 2.5 kV
